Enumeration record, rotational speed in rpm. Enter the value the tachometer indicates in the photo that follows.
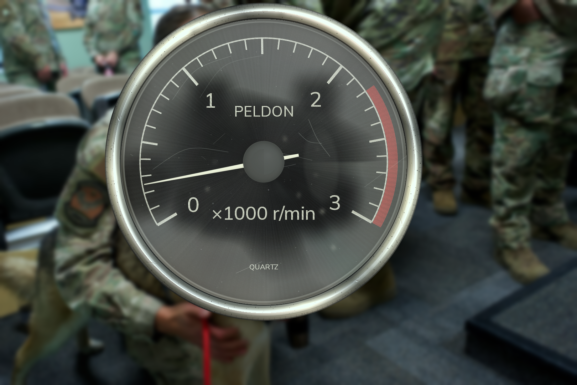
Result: 250 rpm
